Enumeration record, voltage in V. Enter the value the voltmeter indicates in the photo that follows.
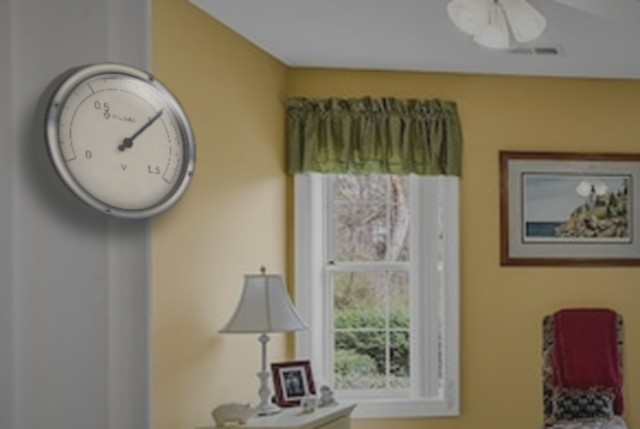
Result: 1 V
